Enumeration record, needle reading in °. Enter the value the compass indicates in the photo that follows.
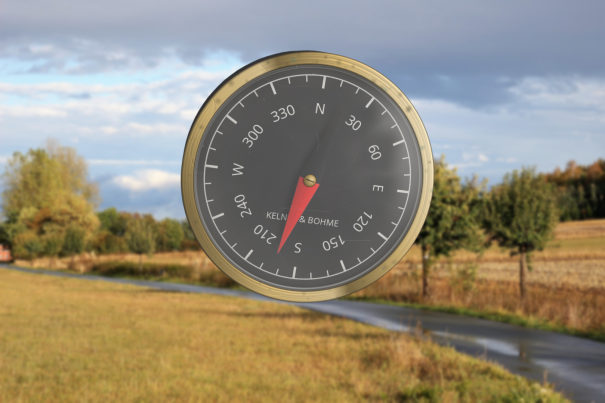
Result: 195 °
